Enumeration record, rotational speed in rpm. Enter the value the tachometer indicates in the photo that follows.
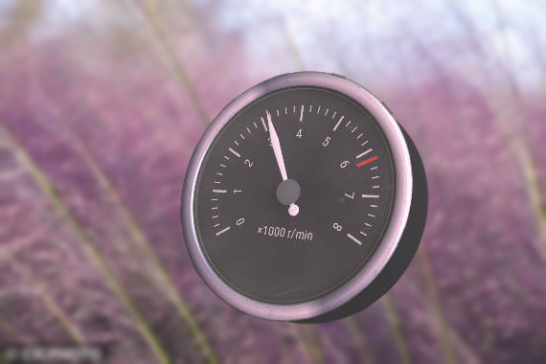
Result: 3200 rpm
